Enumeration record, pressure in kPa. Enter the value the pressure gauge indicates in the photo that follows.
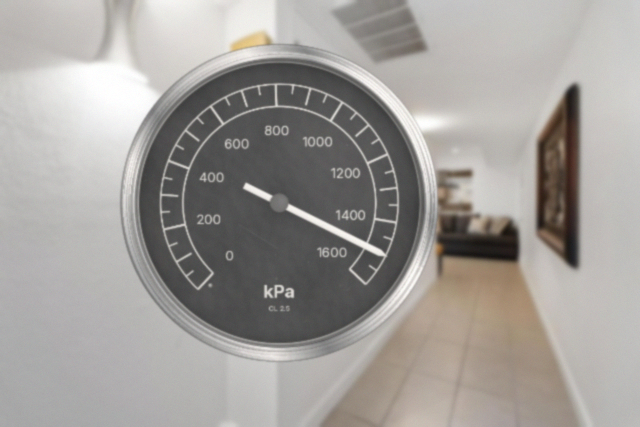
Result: 1500 kPa
